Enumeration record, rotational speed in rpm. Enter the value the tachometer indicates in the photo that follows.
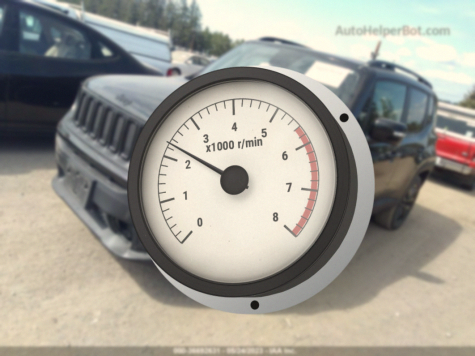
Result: 2300 rpm
